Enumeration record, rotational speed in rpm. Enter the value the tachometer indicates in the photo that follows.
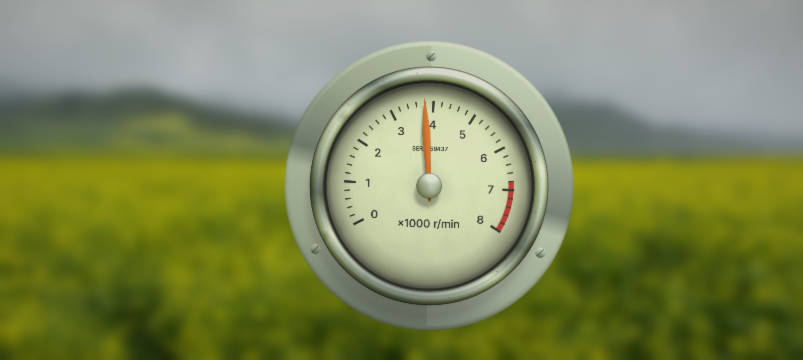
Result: 3800 rpm
